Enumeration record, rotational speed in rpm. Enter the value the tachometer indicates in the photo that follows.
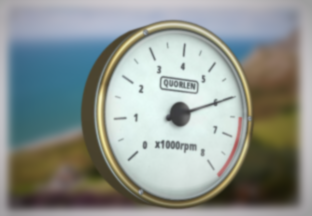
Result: 6000 rpm
